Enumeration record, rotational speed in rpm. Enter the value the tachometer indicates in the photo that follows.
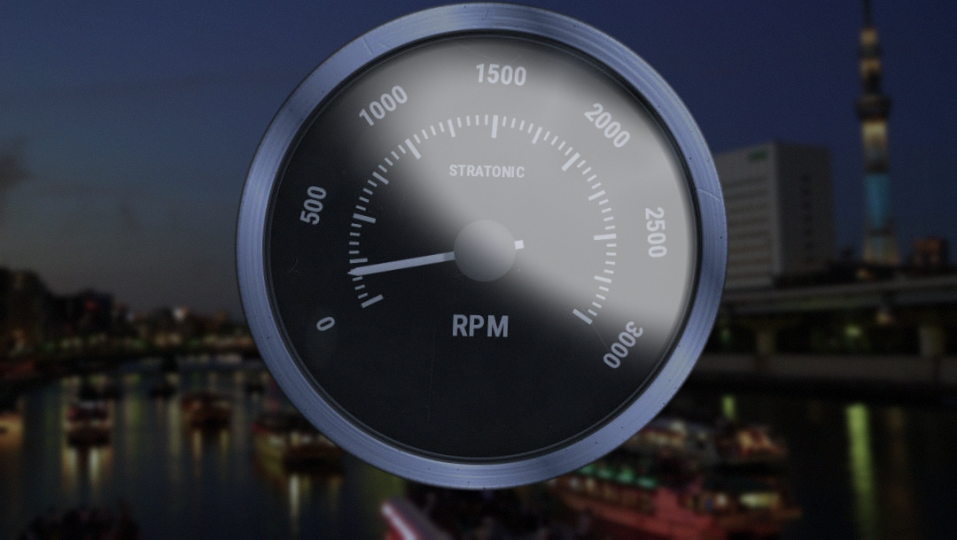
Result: 200 rpm
